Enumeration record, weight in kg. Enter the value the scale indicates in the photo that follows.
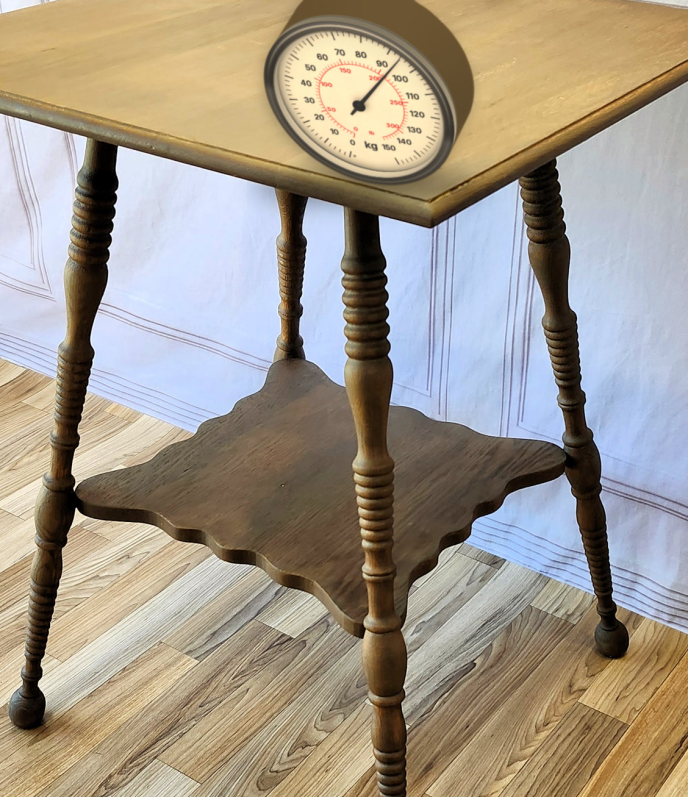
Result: 94 kg
